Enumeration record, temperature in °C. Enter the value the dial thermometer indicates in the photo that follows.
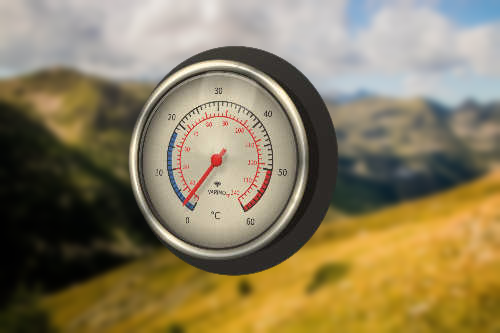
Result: 2 °C
